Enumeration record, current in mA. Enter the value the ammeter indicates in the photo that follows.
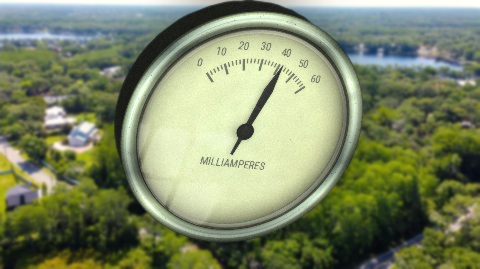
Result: 40 mA
